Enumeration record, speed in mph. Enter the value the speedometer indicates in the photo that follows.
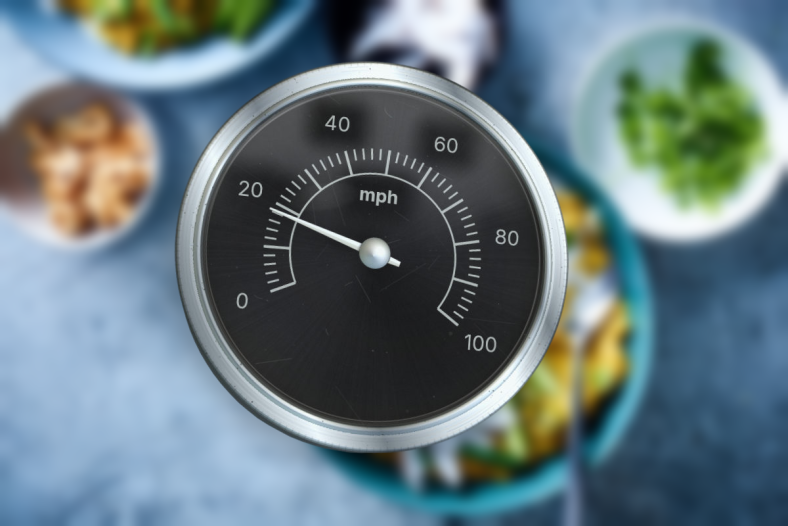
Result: 18 mph
